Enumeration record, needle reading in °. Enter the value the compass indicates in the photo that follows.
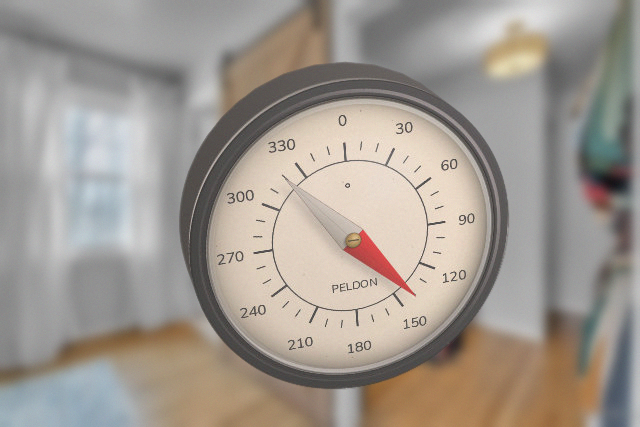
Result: 140 °
